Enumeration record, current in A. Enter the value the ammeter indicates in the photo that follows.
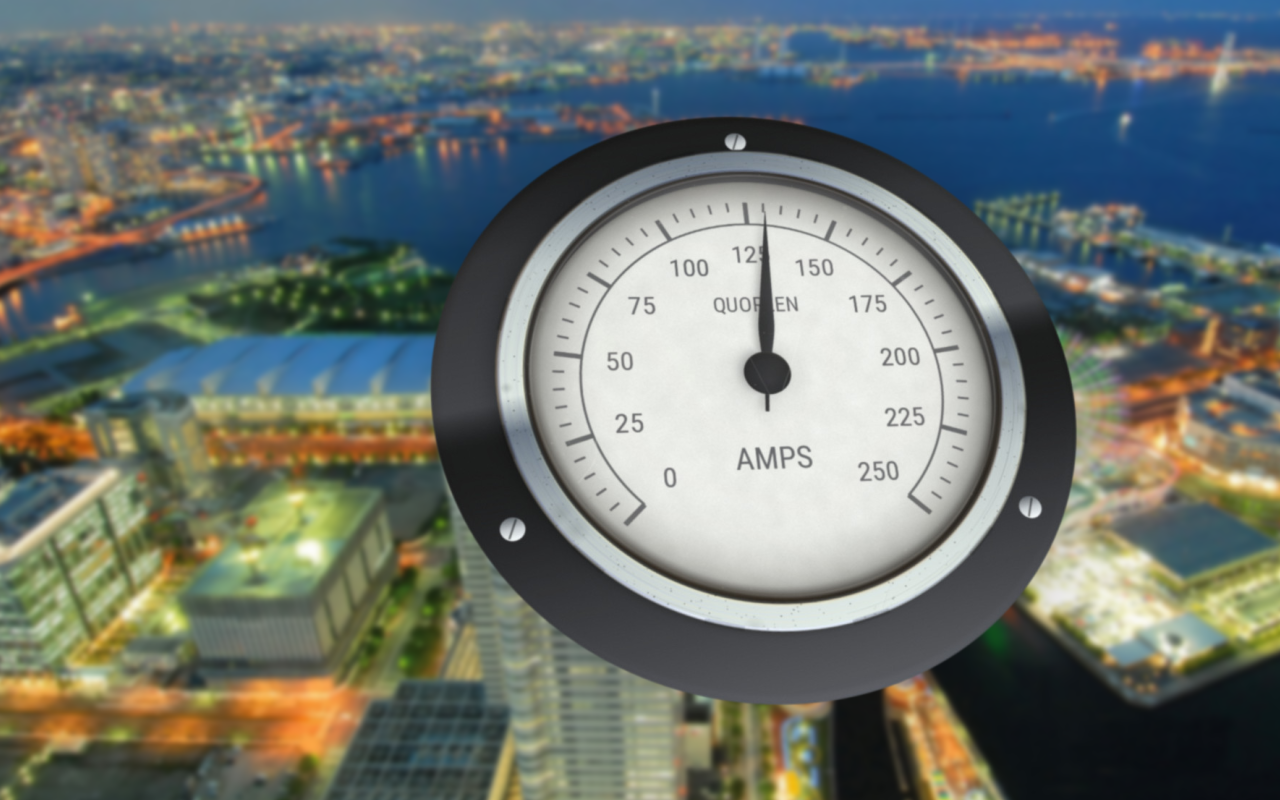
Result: 130 A
